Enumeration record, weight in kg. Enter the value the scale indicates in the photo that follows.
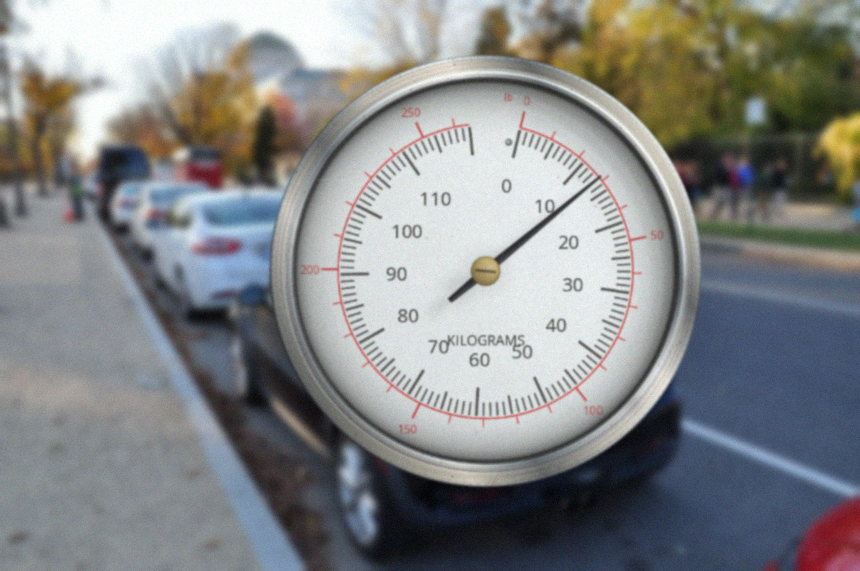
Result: 13 kg
